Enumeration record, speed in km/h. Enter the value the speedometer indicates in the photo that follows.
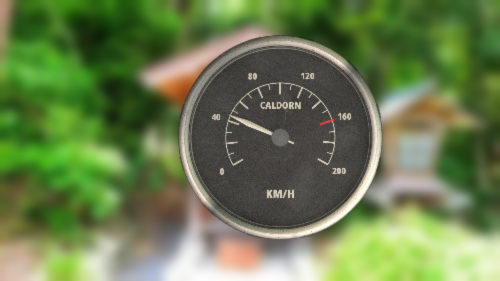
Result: 45 km/h
